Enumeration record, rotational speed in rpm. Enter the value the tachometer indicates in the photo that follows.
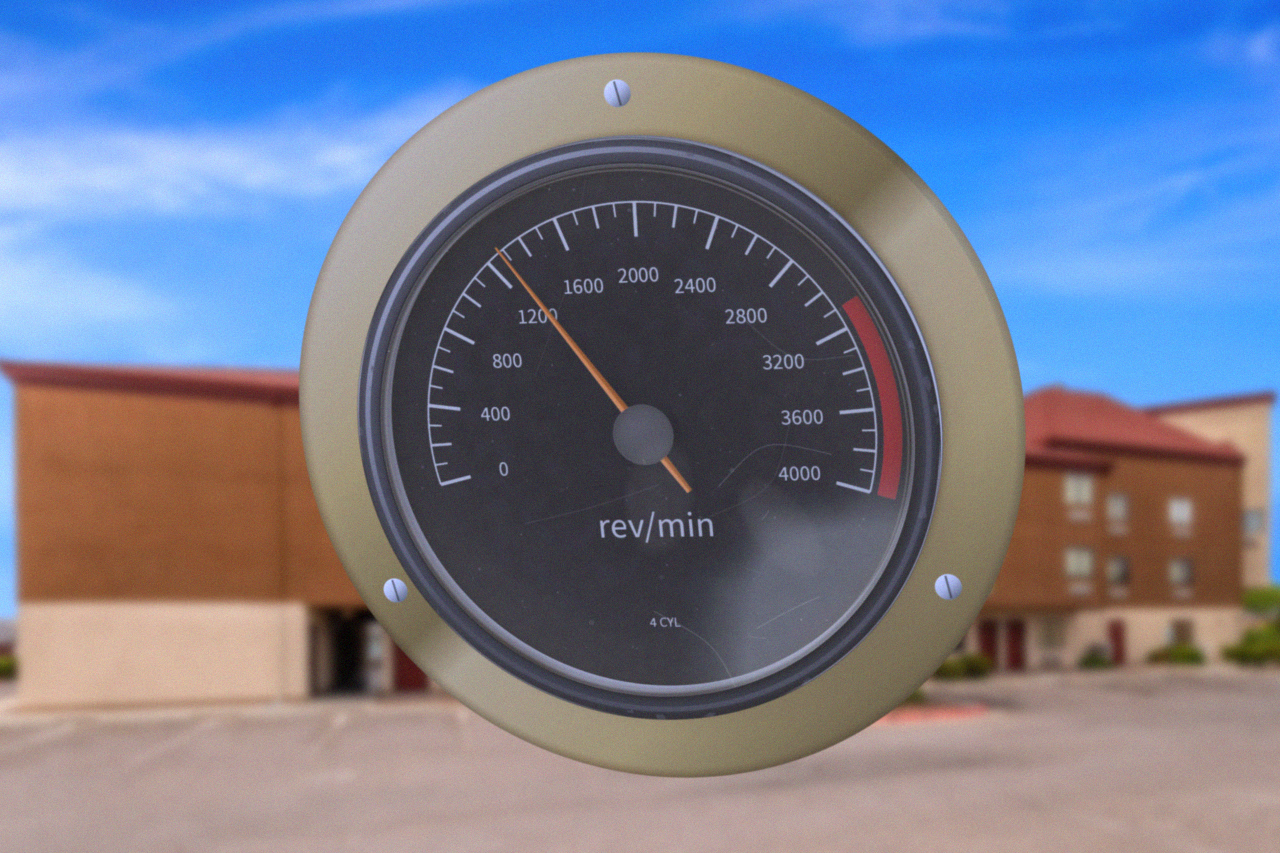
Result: 1300 rpm
